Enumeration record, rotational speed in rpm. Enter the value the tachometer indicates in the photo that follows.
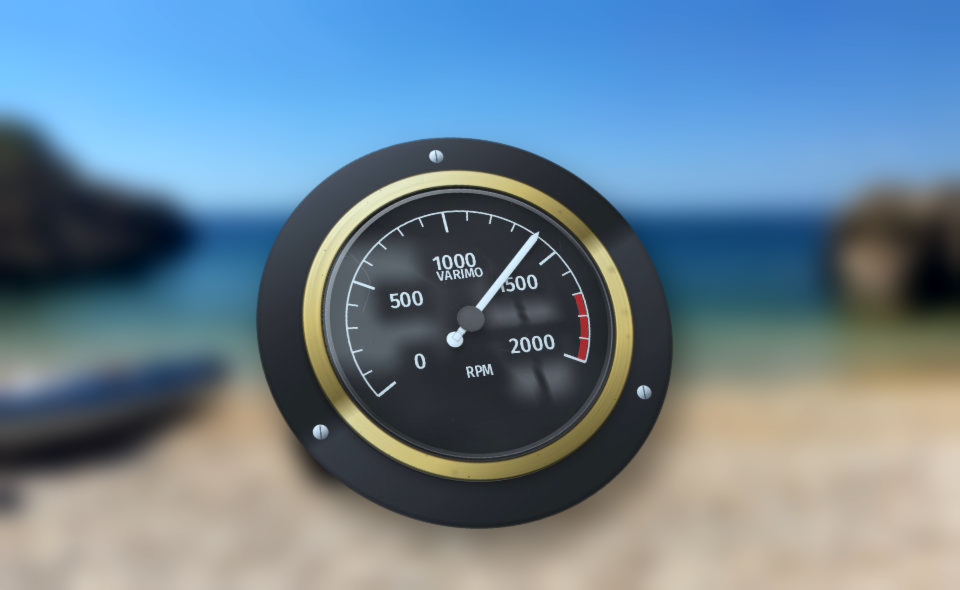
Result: 1400 rpm
